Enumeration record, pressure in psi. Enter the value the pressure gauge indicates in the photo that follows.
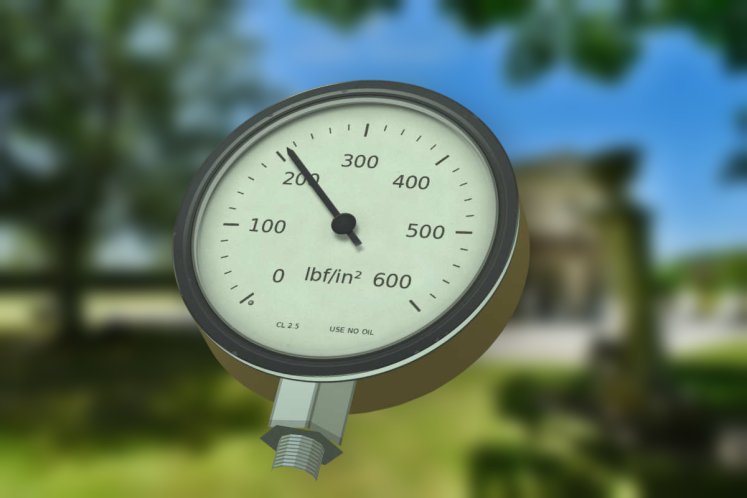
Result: 210 psi
